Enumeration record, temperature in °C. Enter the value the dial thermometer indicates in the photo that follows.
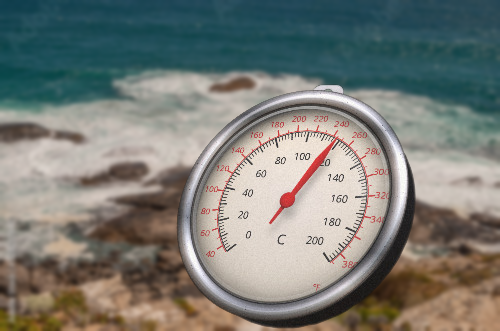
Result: 120 °C
